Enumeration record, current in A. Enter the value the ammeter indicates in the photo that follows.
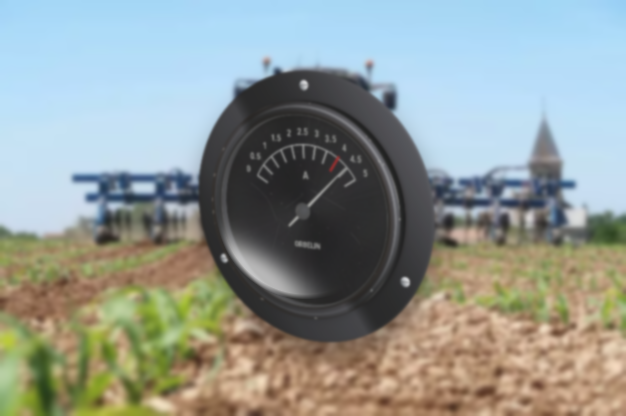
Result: 4.5 A
